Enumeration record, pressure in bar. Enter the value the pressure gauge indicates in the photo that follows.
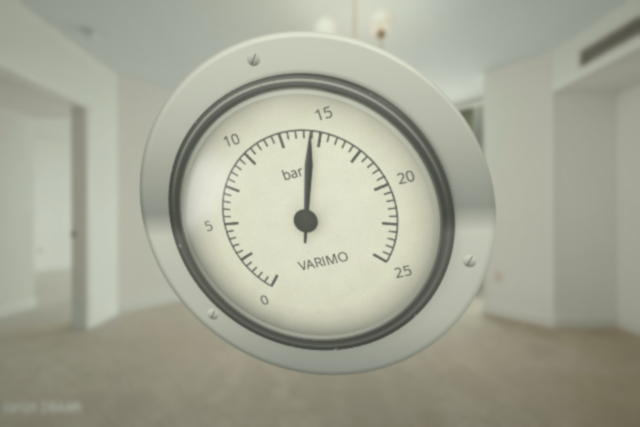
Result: 14.5 bar
